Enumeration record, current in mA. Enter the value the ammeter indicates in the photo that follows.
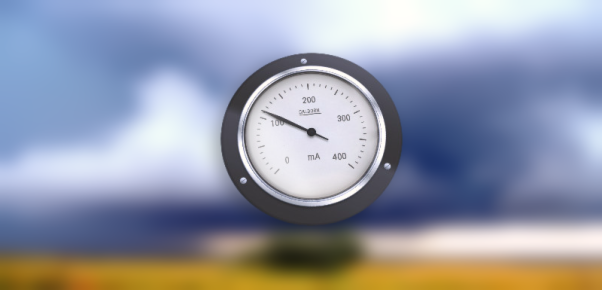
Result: 110 mA
